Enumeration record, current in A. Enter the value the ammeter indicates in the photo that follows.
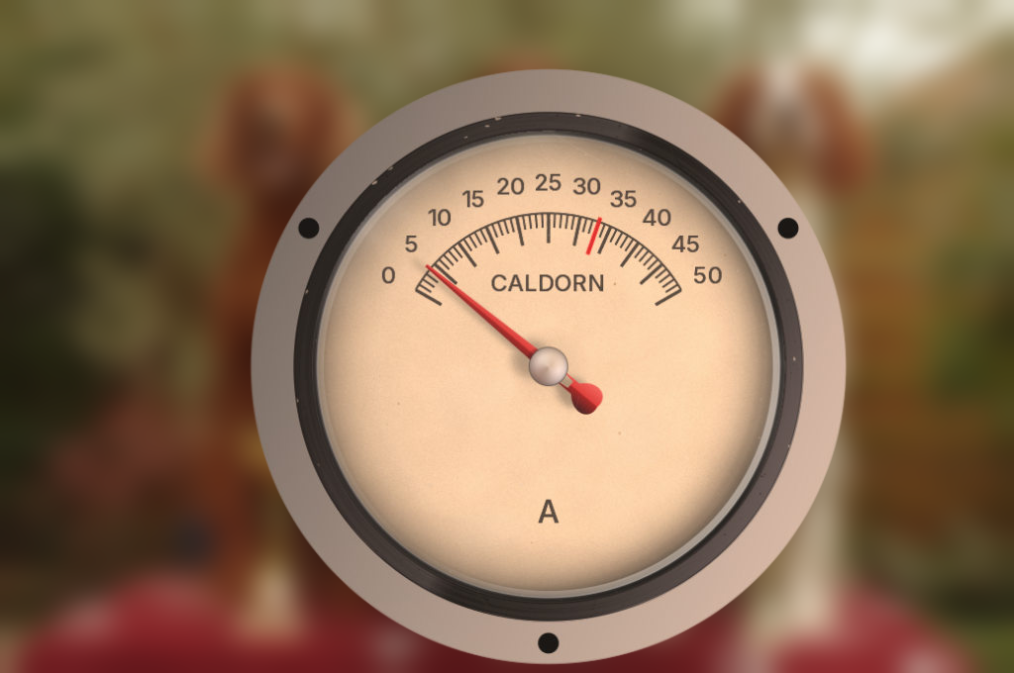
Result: 4 A
